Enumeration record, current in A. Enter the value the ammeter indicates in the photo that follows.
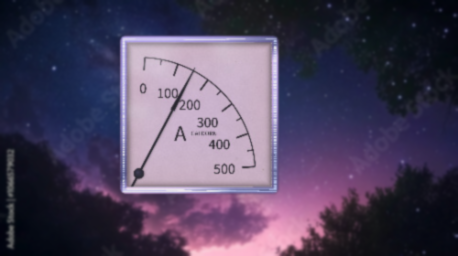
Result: 150 A
